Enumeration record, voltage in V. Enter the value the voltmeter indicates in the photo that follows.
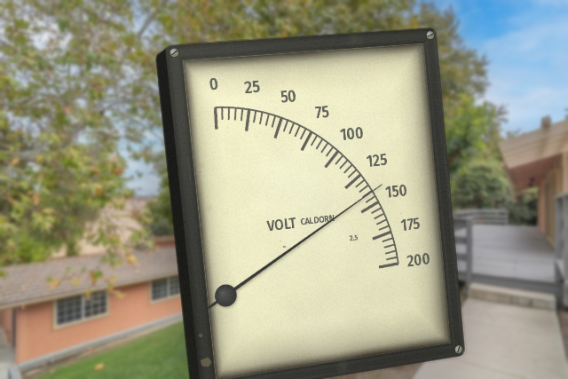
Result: 140 V
